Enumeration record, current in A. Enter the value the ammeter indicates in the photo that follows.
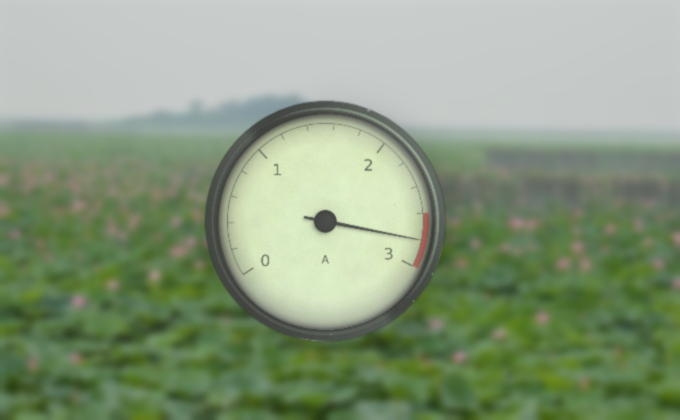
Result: 2.8 A
